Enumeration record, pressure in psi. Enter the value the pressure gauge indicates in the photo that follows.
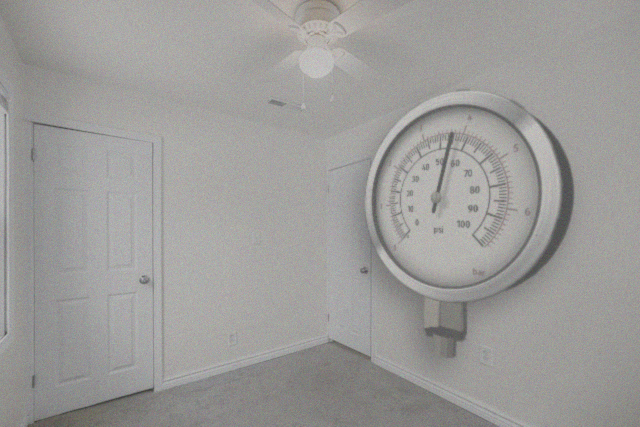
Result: 55 psi
